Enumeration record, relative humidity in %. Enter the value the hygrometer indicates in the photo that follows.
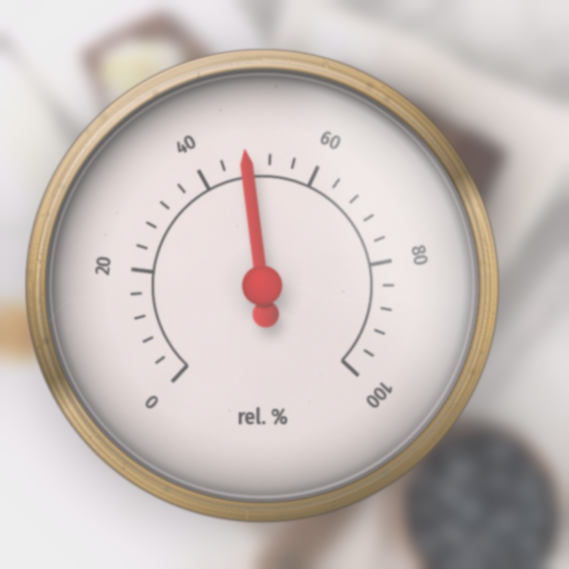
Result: 48 %
